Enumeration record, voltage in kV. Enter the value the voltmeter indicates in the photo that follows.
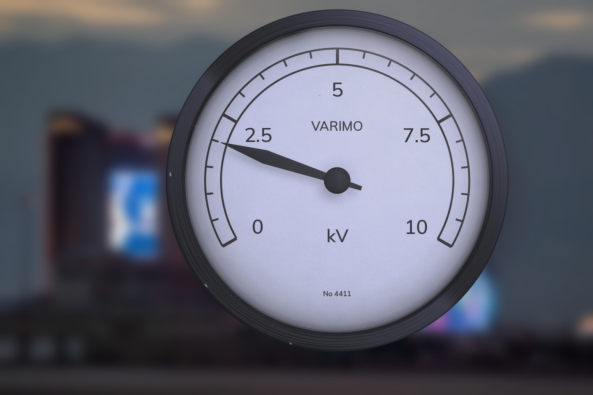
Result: 2 kV
